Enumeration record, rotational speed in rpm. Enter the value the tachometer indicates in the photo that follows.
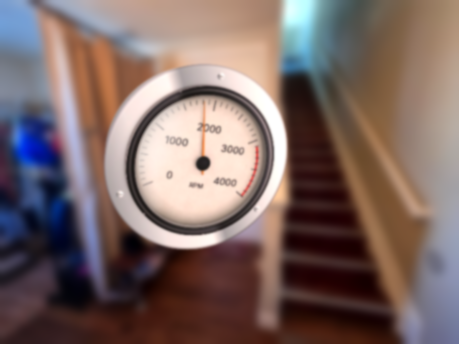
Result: 1800 rpm
